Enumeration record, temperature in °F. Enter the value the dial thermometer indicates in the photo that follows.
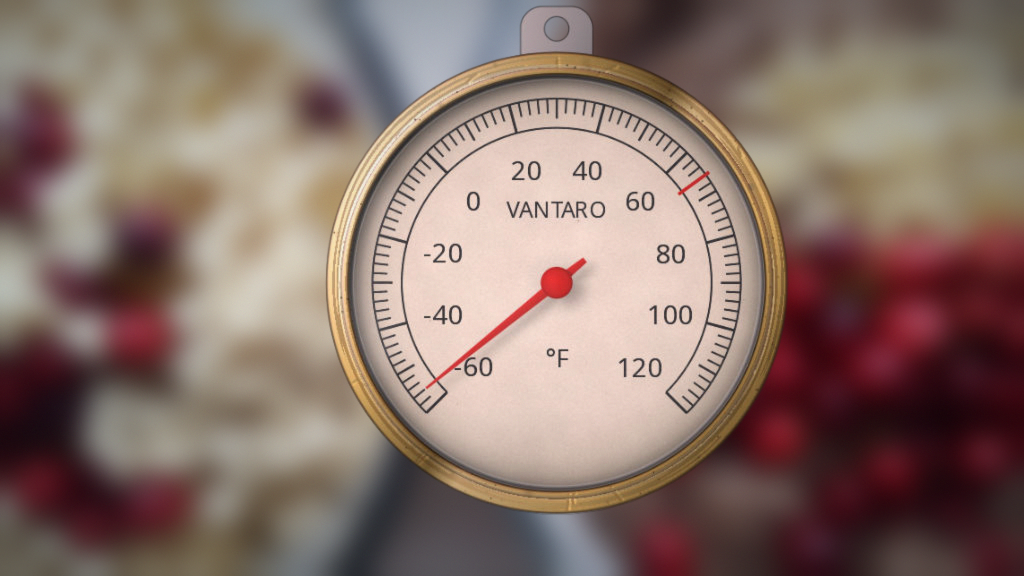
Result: -56 °F
